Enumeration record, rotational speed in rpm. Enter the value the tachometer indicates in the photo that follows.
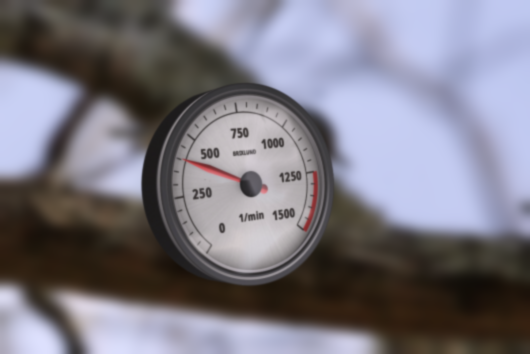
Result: 400 rpm
